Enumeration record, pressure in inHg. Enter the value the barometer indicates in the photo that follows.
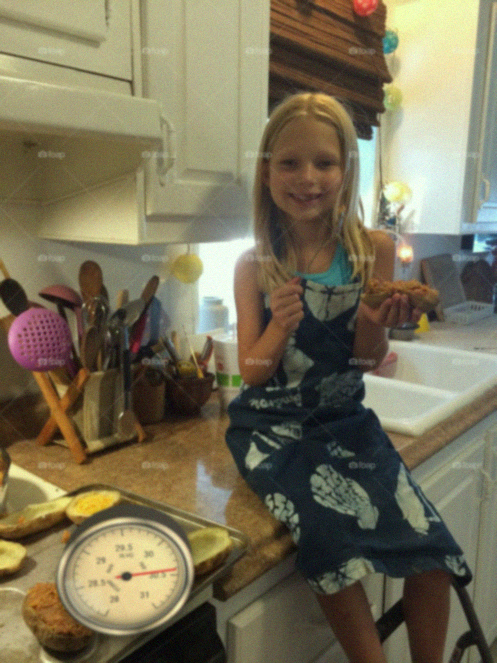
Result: 30.4 inHg
